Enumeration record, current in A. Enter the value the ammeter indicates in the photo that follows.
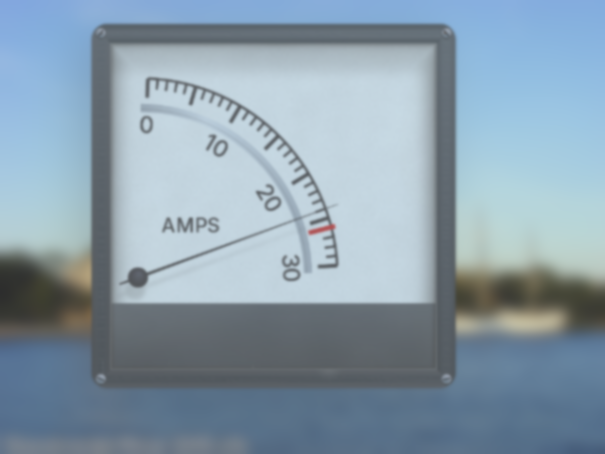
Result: 24 A
